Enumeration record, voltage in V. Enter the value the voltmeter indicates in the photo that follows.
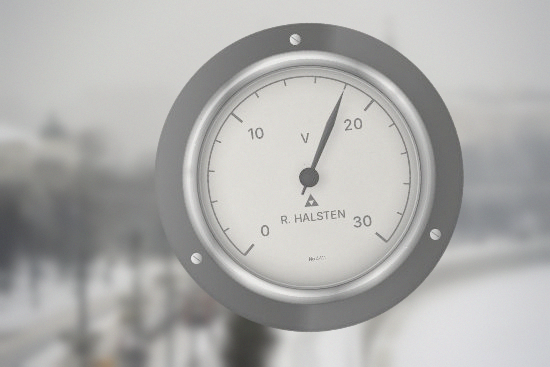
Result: 18 V
